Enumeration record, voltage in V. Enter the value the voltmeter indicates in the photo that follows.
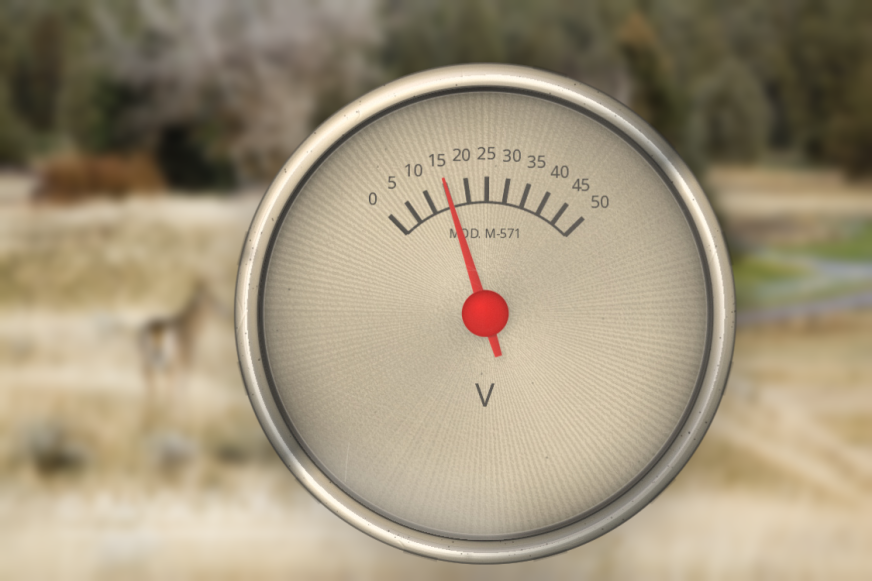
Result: 15 V
